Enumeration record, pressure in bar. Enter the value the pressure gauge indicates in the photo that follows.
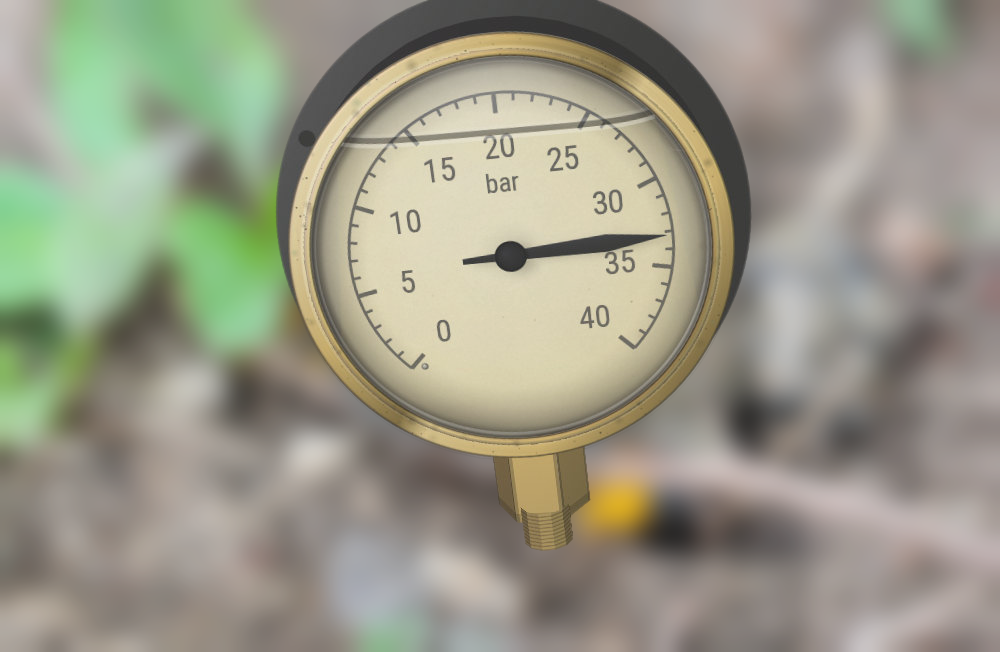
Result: 33 bar
